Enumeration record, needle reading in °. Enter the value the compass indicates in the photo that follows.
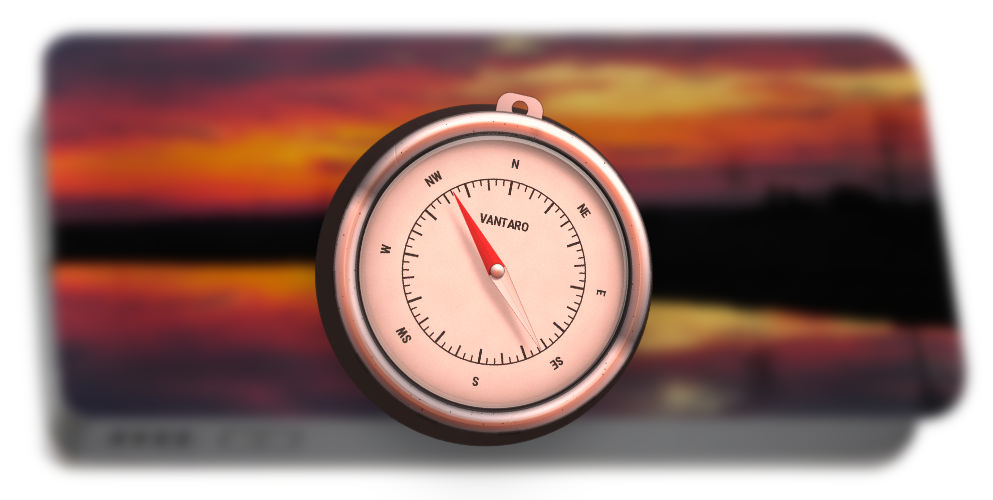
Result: 320 °
